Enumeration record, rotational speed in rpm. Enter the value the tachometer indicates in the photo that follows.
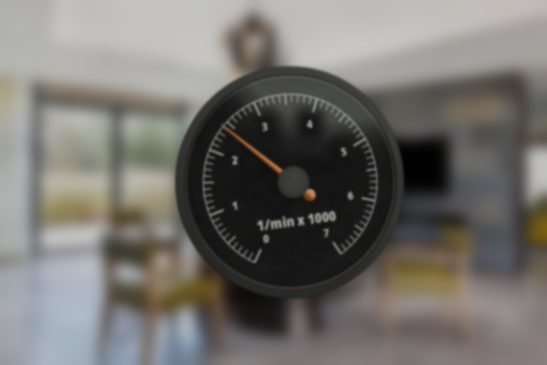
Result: 2400 rpm
